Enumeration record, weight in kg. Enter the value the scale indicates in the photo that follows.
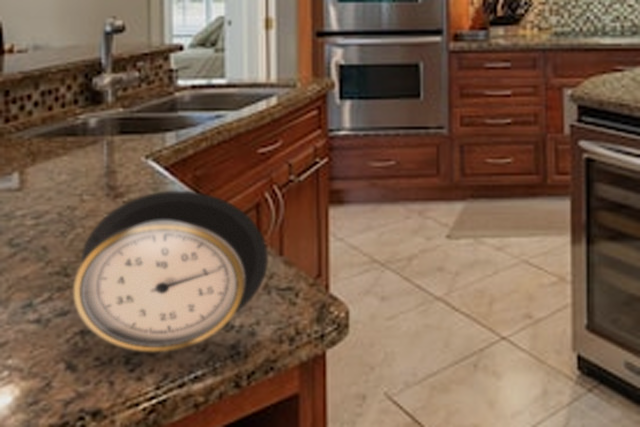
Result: 1 kg
